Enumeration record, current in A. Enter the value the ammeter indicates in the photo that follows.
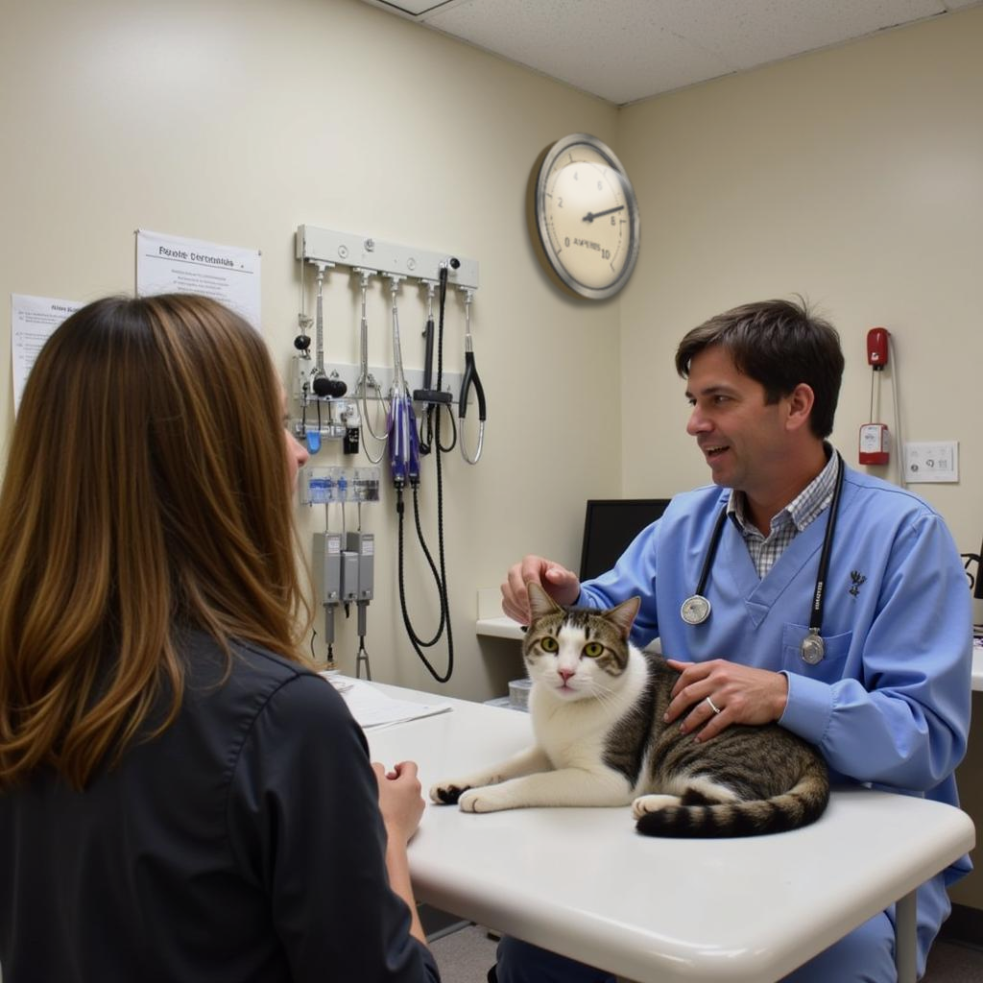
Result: 7.5 A
